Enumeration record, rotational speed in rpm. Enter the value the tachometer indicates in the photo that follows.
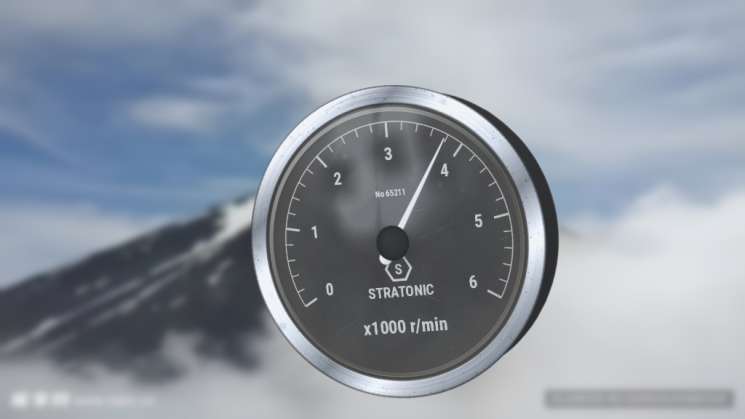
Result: 3800 rpm
